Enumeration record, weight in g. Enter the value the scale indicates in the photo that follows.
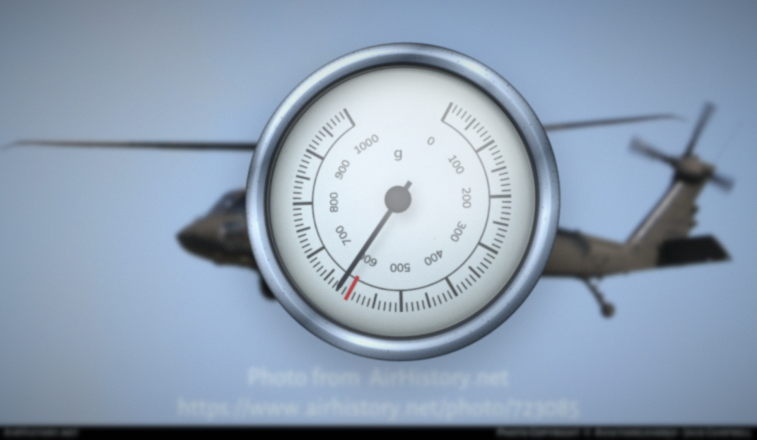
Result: 620 g
